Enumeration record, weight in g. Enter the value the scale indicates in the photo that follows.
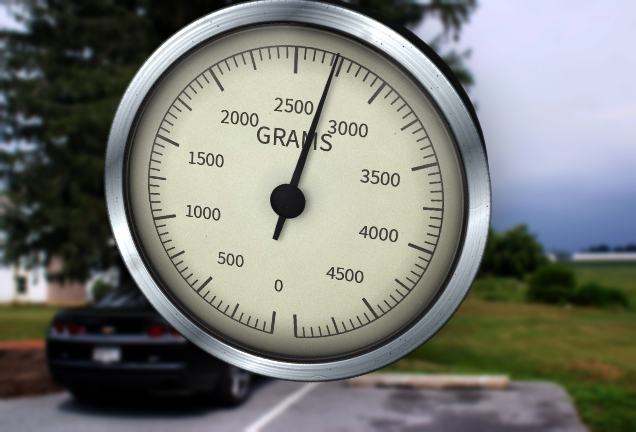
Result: 2725 g
